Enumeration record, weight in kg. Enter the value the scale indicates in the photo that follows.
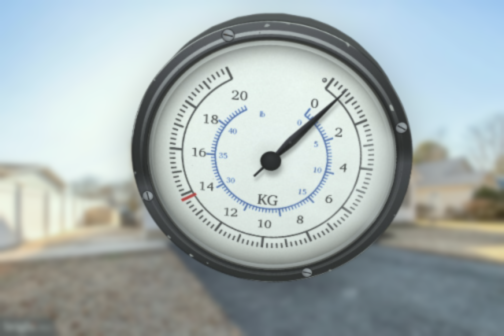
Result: 0.6 kg
